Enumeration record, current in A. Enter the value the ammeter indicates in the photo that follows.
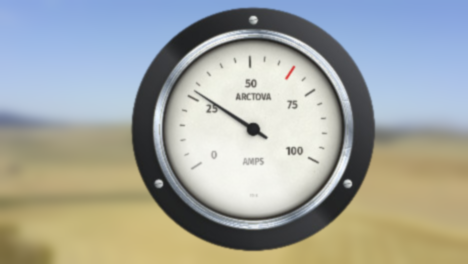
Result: 27.5 A
